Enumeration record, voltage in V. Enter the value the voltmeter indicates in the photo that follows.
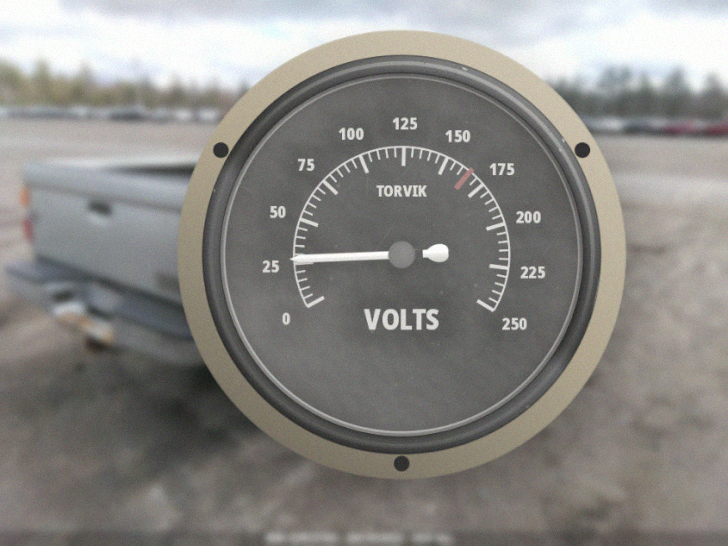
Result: 27.5 V
